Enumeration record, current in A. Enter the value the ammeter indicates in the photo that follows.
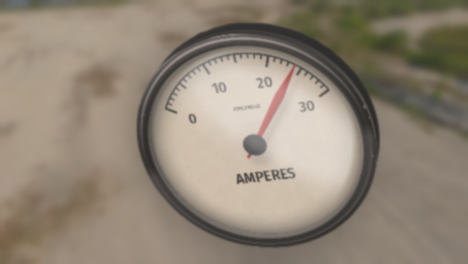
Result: 24 A
